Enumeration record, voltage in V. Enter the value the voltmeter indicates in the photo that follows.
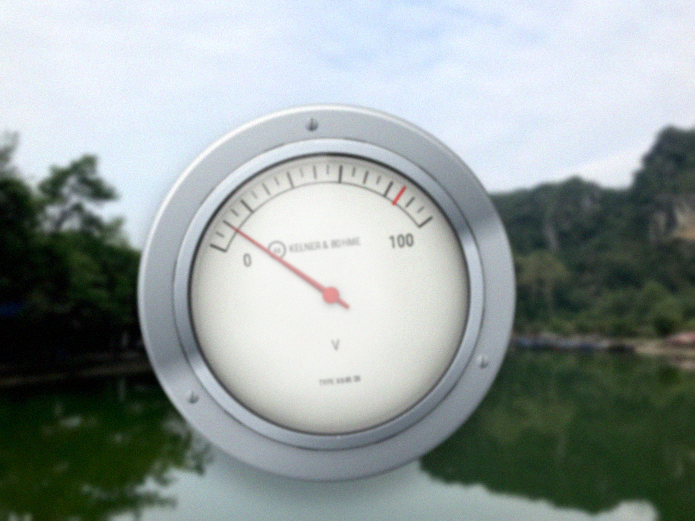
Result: 10 V
